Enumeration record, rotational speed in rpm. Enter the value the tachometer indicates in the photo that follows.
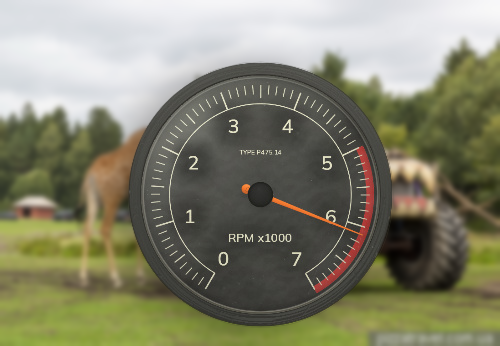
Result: 6100 rpm
